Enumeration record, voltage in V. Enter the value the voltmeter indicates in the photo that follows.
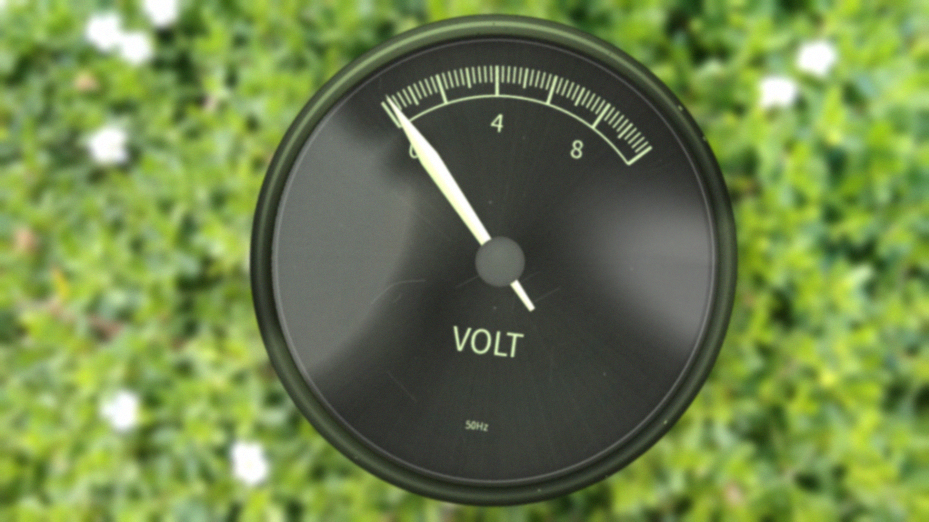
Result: 0.2 V
